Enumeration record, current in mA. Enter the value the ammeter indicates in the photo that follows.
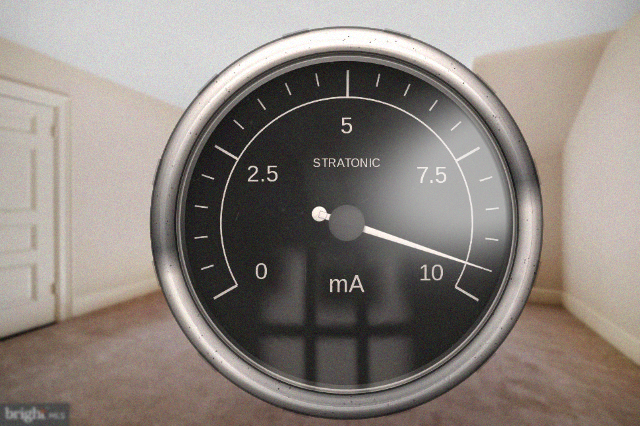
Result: 9.5 mA
